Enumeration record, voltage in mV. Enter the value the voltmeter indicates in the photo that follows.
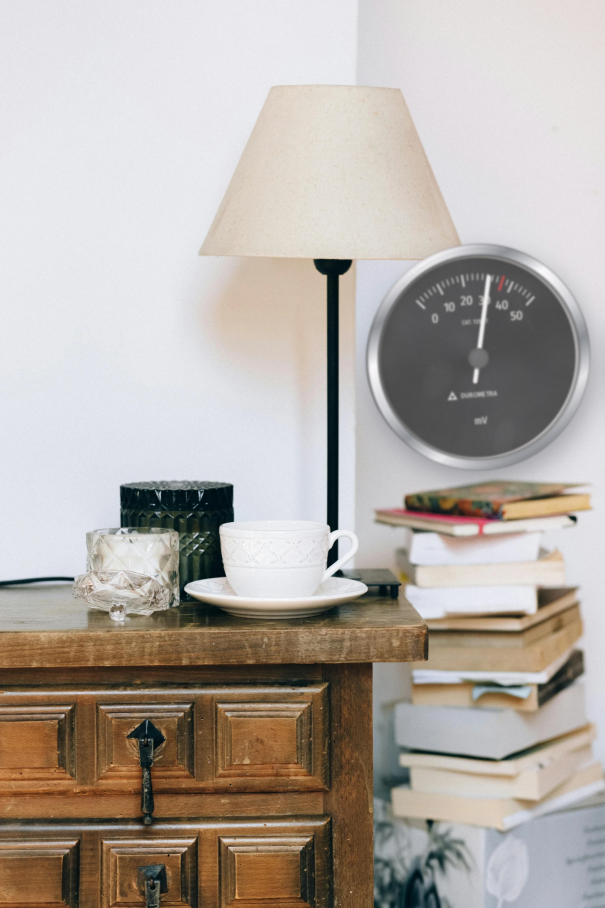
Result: 30 mV
